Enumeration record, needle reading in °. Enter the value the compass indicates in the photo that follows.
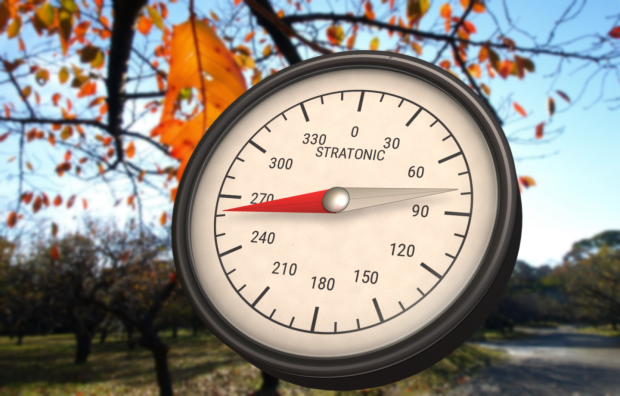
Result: 260 °
